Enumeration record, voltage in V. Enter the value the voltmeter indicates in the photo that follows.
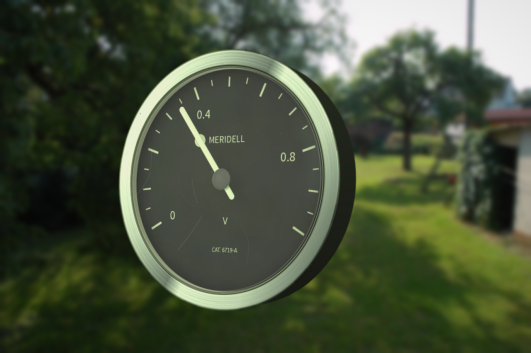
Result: 0.35 V
